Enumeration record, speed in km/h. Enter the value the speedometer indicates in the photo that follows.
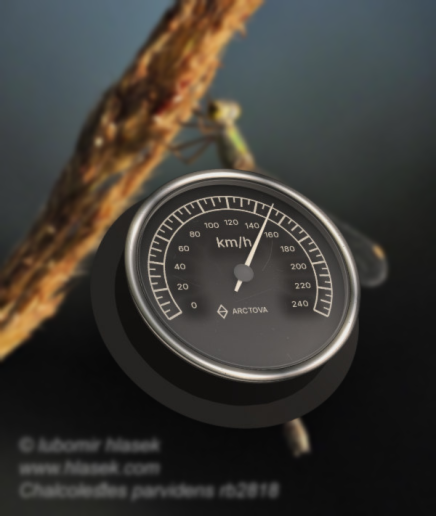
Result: 150 km/h
